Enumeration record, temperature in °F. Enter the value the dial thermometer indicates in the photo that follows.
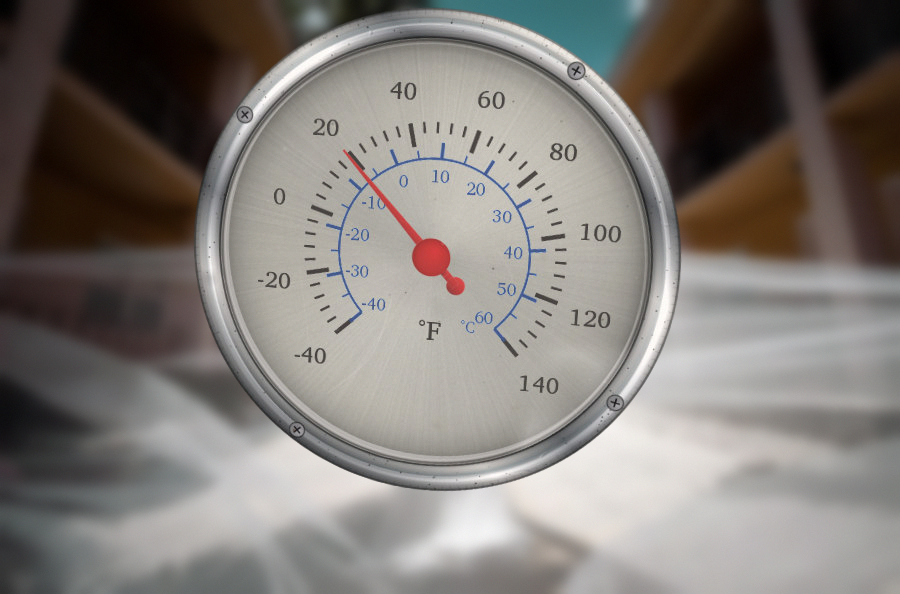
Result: 20 °F
